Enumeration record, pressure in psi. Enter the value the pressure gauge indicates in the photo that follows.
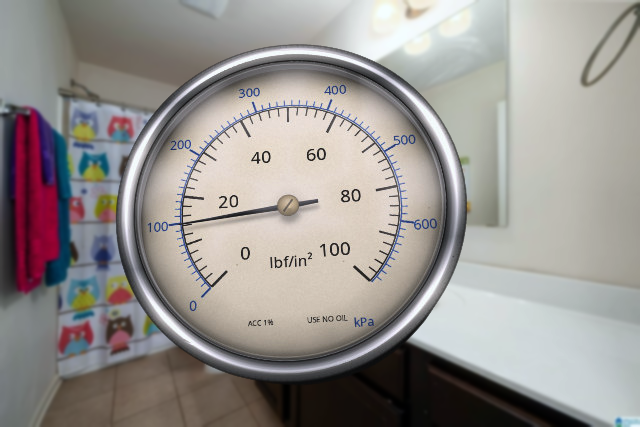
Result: 14 psi
